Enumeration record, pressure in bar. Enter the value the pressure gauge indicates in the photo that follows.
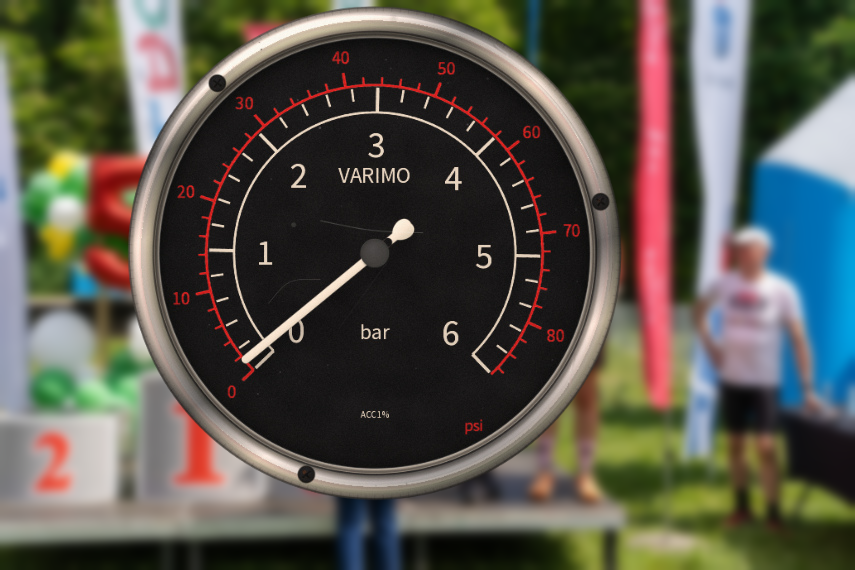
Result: 0.1 bar
